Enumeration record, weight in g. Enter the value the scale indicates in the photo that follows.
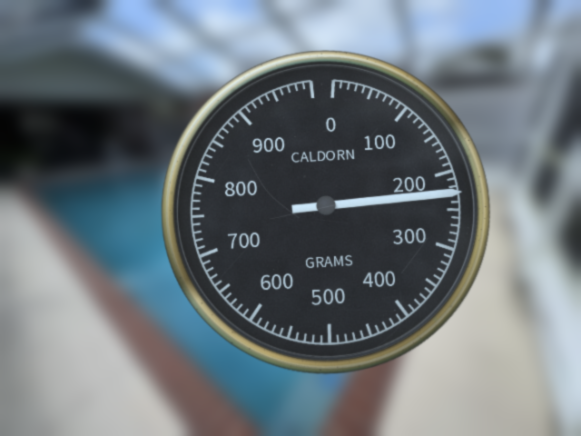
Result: 230 g
